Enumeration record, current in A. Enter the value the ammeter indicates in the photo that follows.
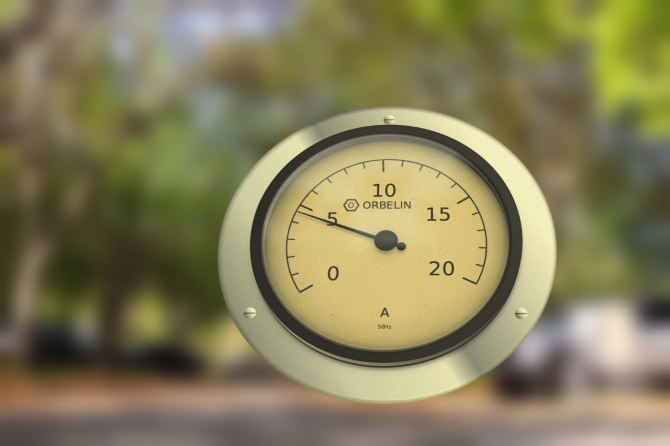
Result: 4.5 A
